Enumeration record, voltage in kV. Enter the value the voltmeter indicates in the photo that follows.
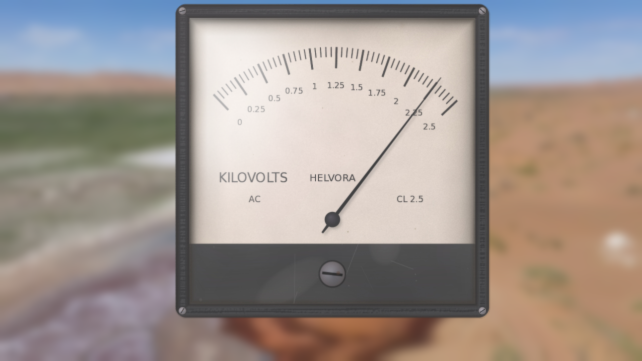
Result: 2.25 kV
